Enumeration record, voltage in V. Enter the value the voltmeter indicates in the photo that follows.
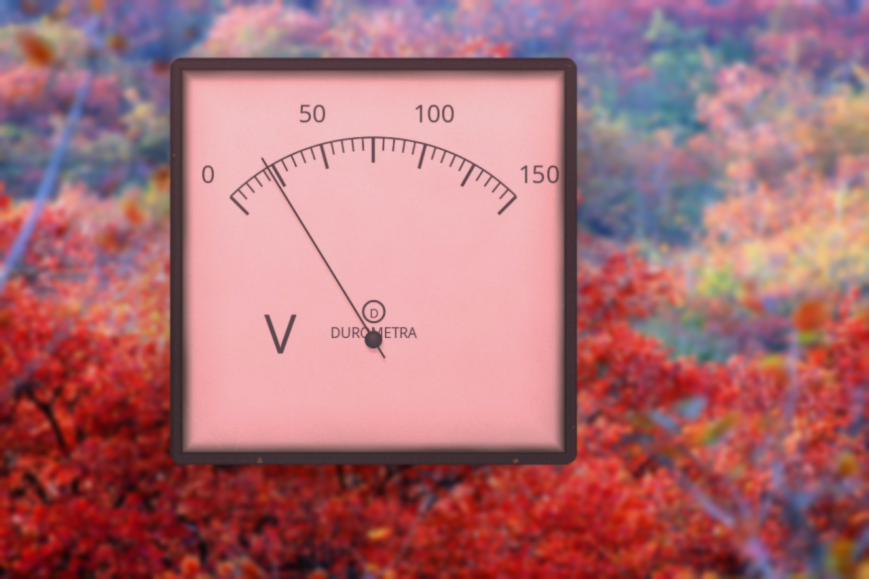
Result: 22.5 V
